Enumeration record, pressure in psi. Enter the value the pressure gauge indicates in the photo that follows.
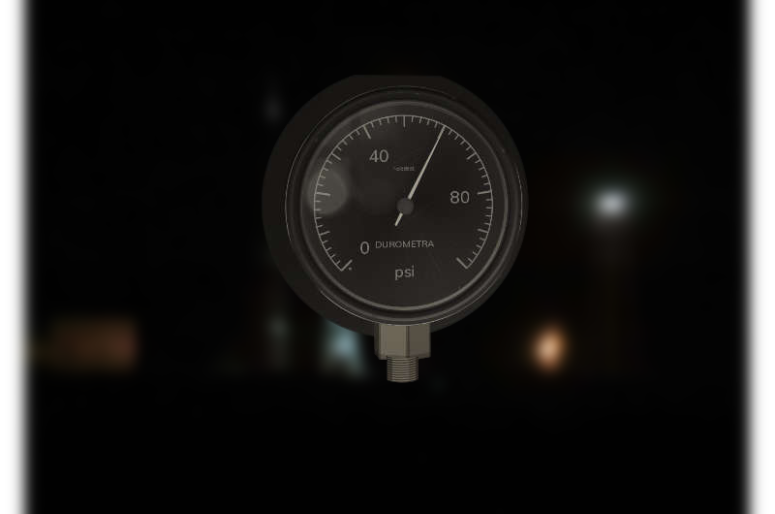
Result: 60 psi
